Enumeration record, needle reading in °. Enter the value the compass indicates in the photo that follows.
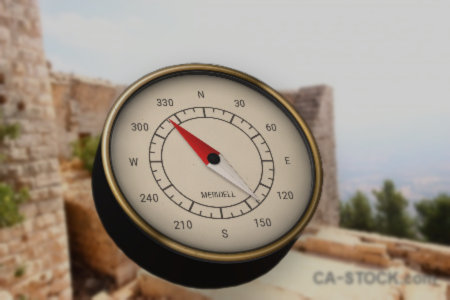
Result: 320 °
